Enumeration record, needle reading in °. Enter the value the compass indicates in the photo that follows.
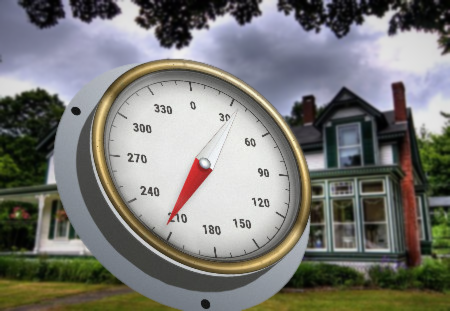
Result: 215 °
